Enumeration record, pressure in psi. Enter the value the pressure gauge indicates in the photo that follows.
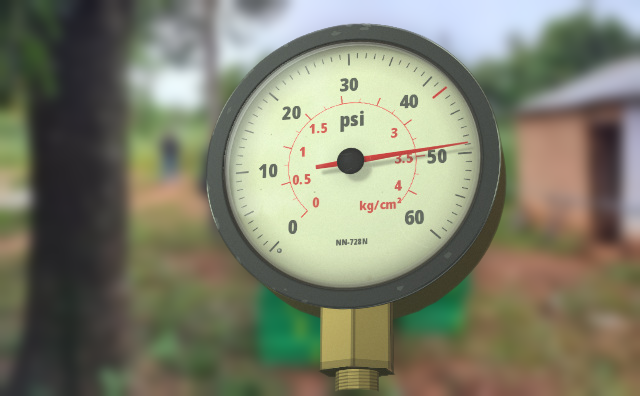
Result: 49 psi
